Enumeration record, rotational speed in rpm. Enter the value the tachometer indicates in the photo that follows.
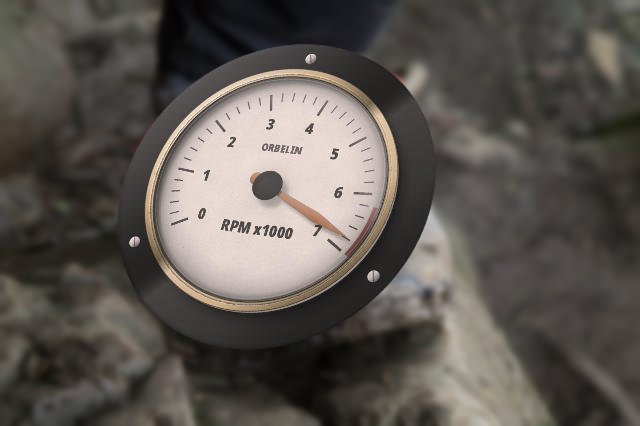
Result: 6800 rpm
